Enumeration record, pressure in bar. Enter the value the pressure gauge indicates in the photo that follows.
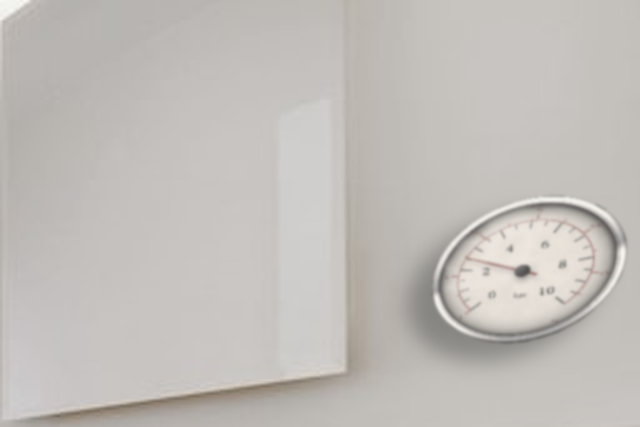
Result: 2.5 bar
